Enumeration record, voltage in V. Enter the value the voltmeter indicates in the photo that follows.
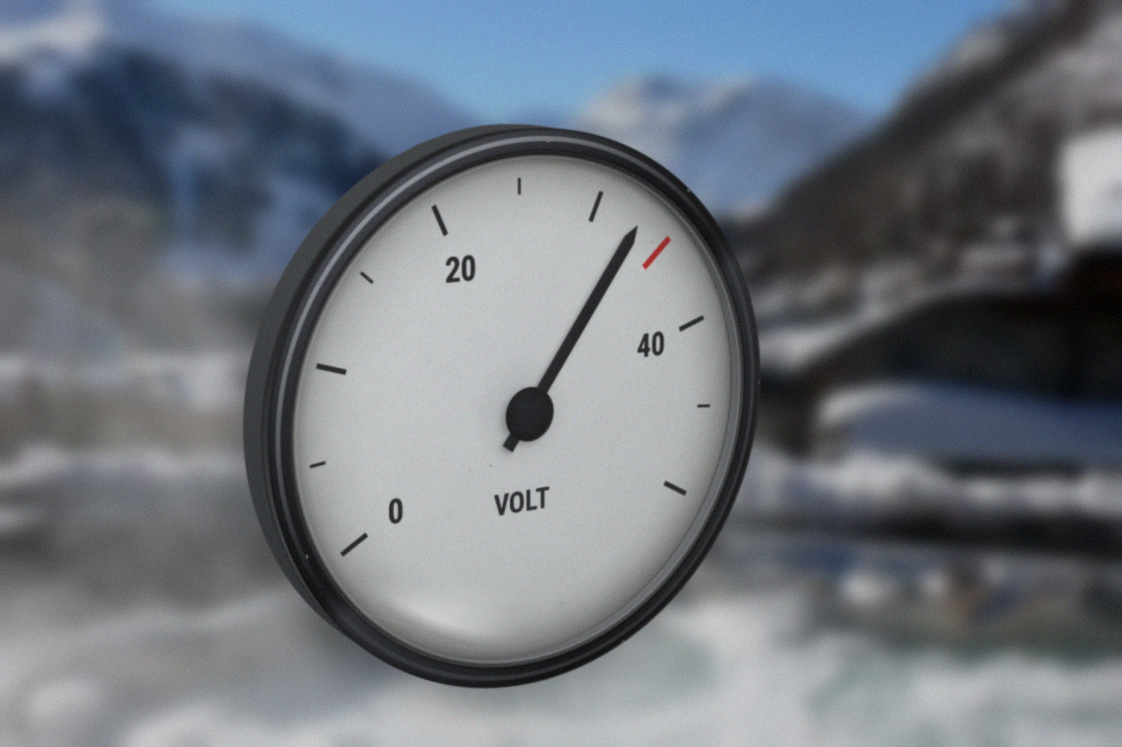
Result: 32.5 V
